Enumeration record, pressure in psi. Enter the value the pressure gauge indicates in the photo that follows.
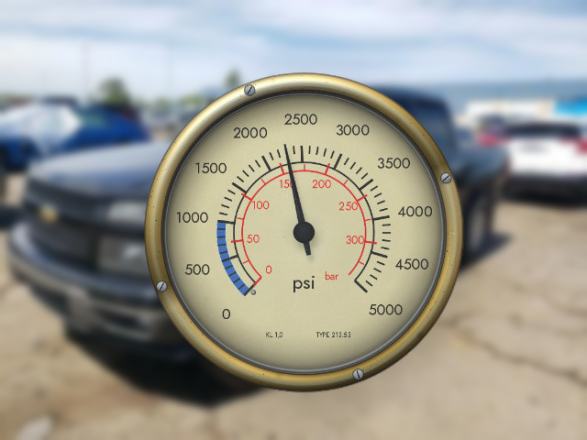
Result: 2300 psi
